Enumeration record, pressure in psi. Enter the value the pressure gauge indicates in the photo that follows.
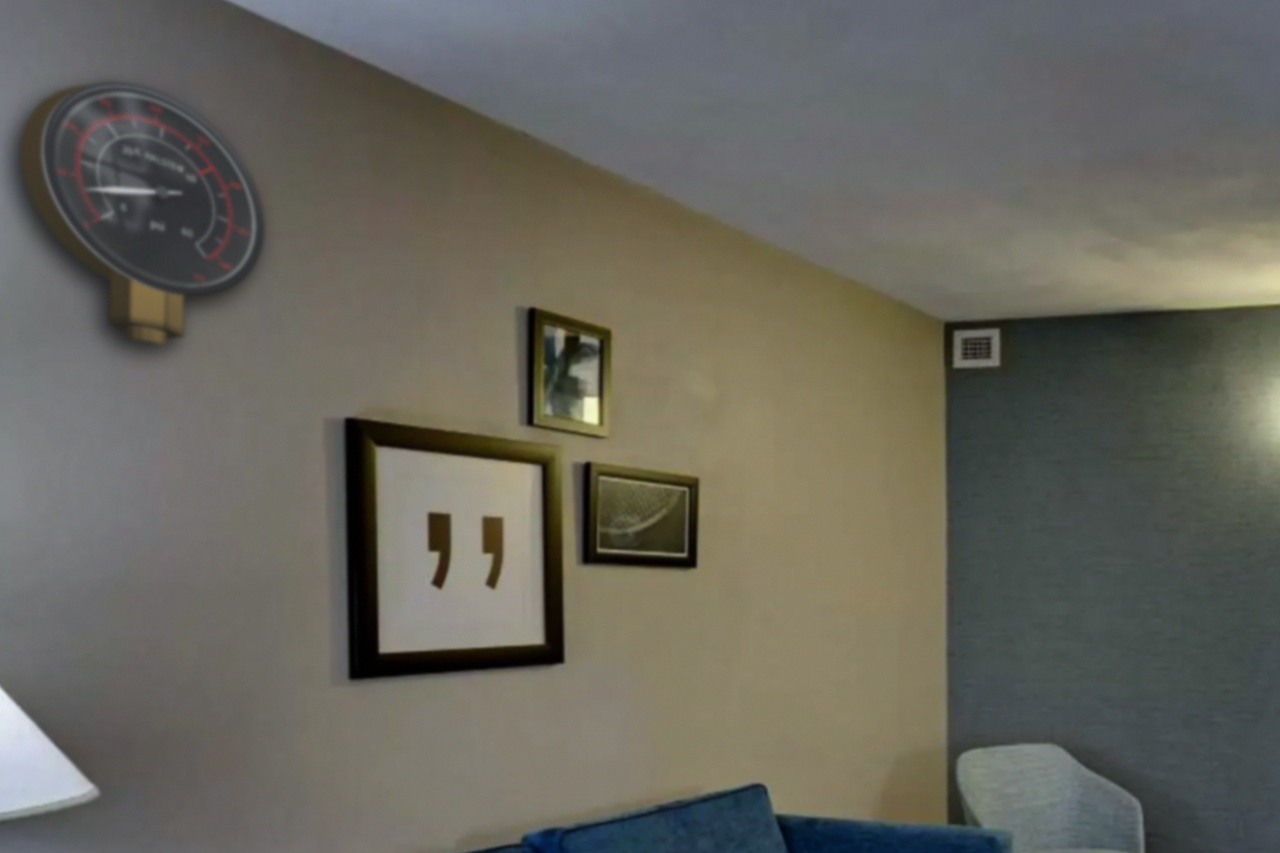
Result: 5 psi
